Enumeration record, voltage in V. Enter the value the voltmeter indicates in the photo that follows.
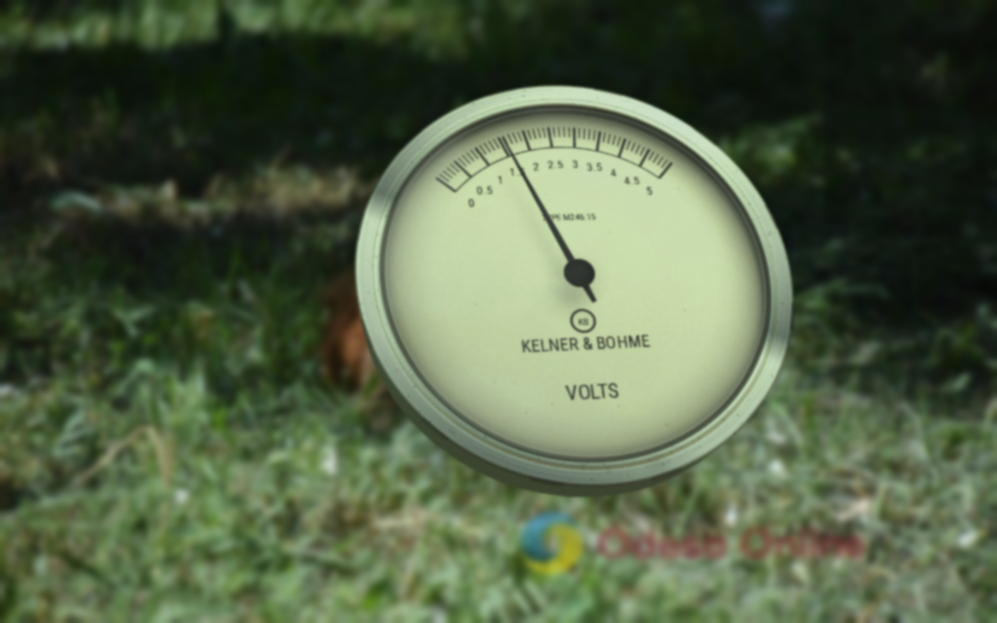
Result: 1.5 V
